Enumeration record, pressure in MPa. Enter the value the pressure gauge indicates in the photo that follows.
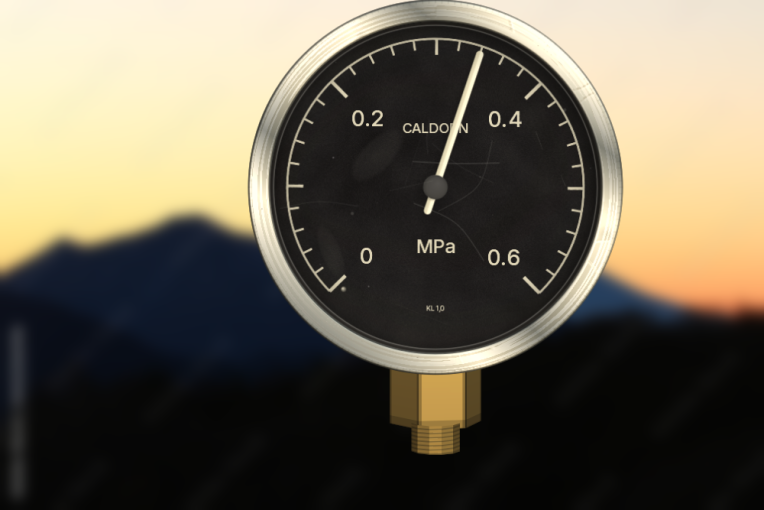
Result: 0.34 MPa
